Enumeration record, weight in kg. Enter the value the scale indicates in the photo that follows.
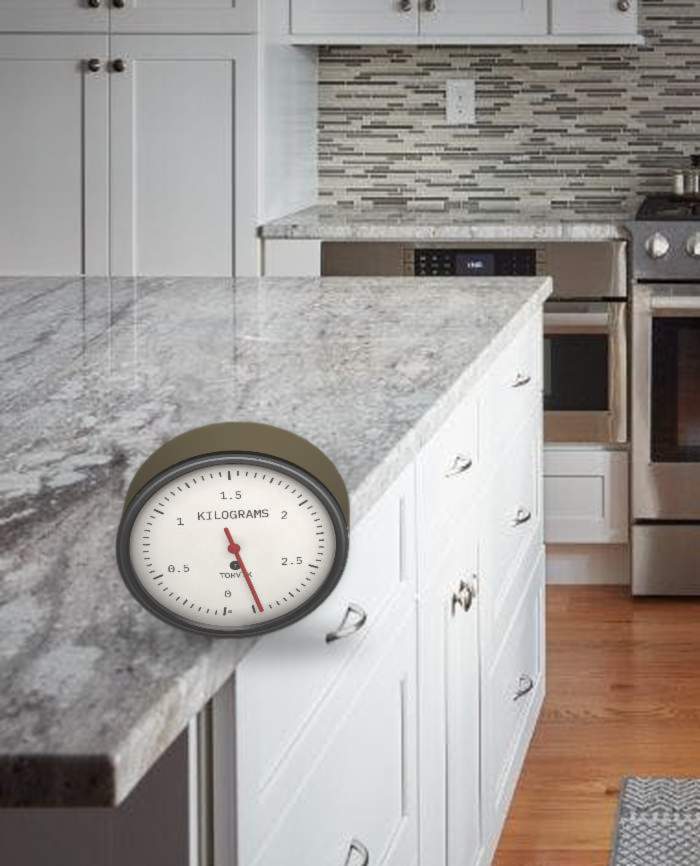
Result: 2.95 kg
